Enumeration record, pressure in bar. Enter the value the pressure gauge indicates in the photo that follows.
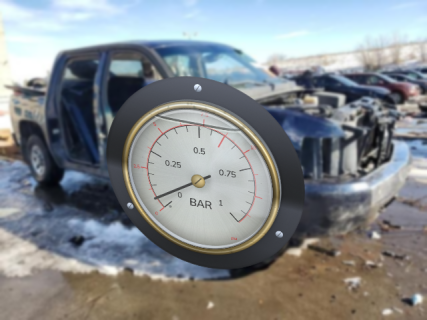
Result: 0.05 bar
